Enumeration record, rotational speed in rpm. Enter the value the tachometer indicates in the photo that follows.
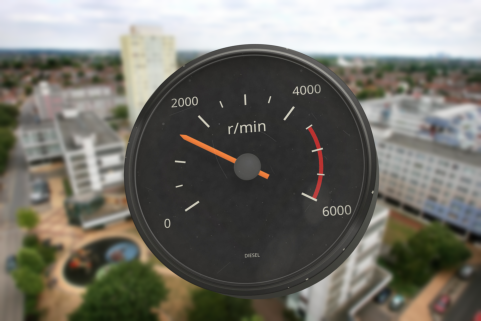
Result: 1500 rpm
